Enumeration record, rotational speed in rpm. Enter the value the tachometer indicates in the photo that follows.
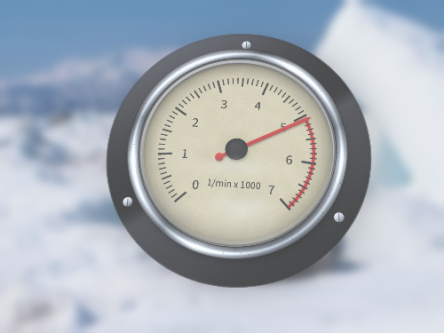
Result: 5100 rpm
